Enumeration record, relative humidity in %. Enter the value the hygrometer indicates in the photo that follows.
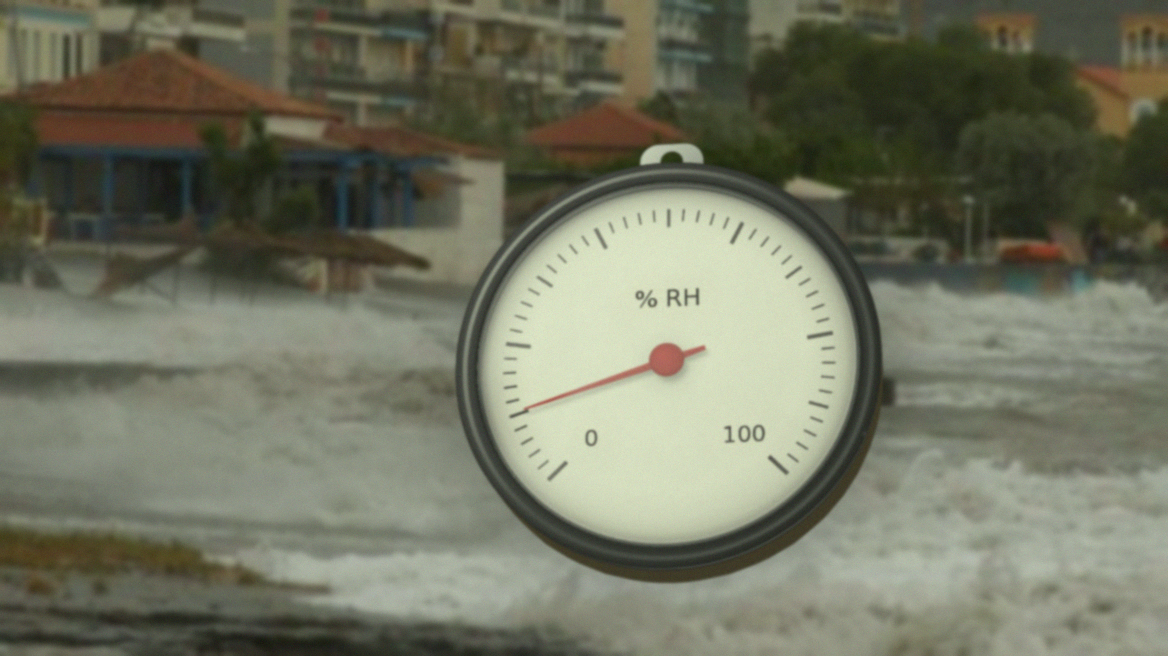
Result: 10 %
